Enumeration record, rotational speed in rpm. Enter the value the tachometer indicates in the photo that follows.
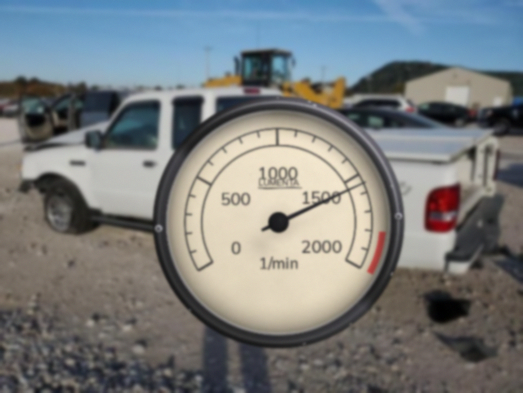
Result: 1550 rpm
